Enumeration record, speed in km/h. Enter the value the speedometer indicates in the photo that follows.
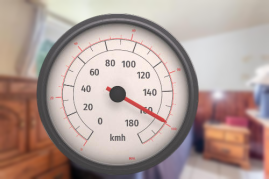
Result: 160 km/h
